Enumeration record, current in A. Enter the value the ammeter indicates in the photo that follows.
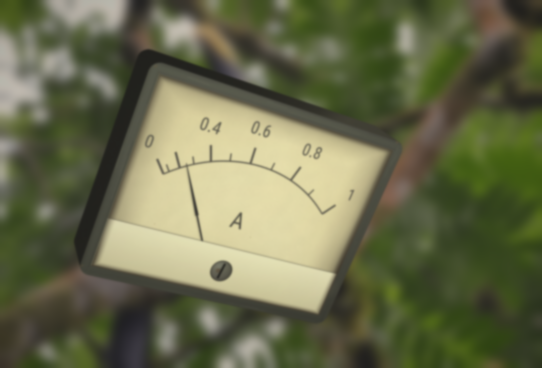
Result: 0.25 A
